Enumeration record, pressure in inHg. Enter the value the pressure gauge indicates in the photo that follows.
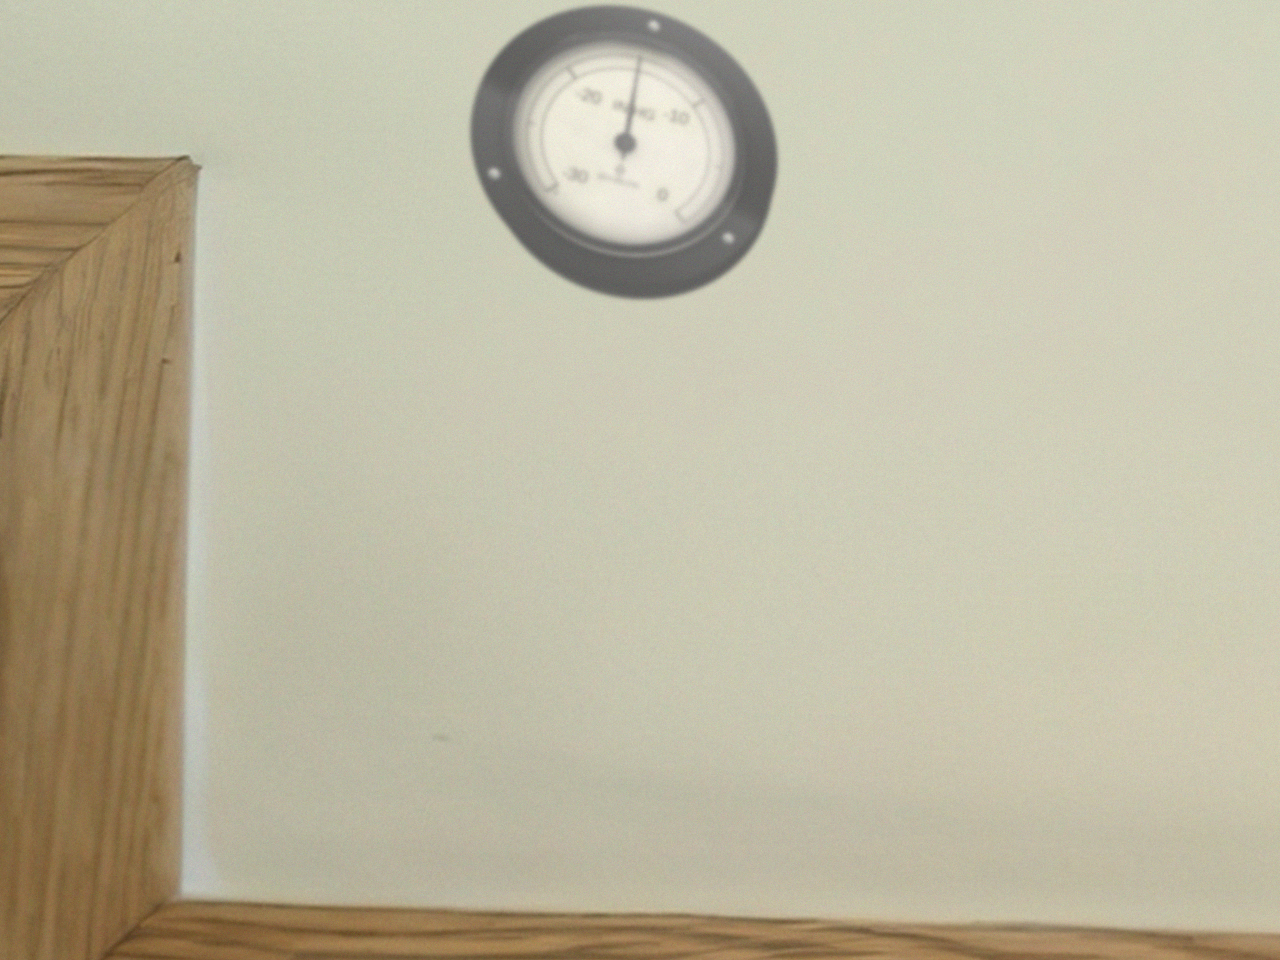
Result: -15 inHg
